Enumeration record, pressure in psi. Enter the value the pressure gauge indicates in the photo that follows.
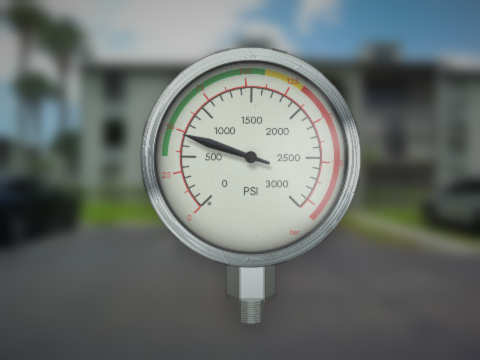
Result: 700 psi
